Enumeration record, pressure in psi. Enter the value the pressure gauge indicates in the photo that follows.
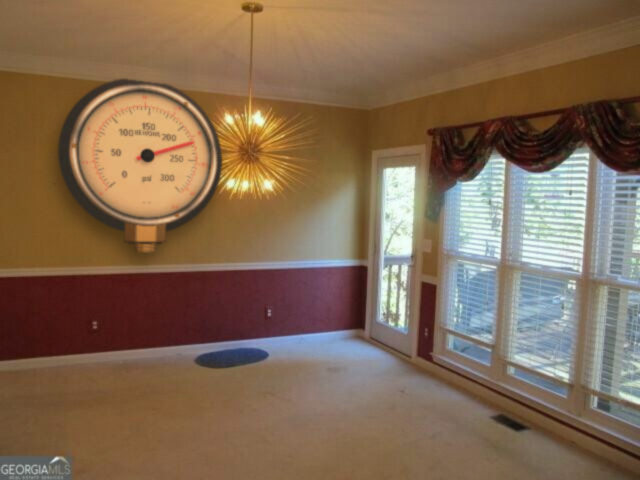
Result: 225 psi
